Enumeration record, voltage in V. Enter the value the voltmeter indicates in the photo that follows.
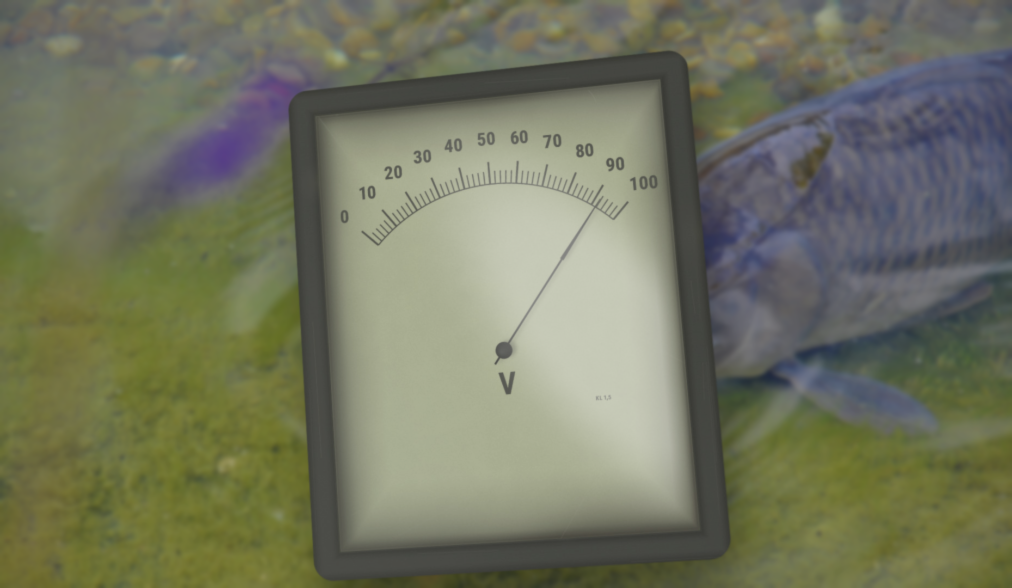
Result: 92 V
